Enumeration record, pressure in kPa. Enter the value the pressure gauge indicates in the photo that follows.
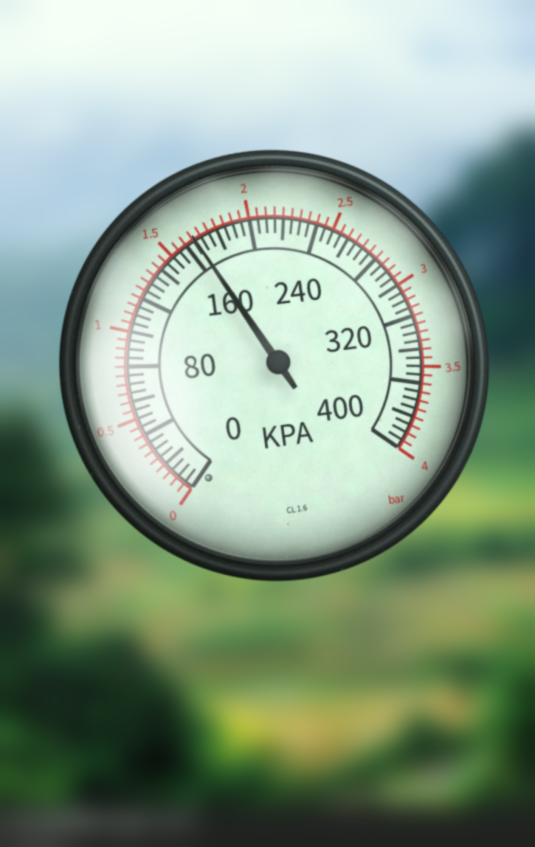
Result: 165 kPa
